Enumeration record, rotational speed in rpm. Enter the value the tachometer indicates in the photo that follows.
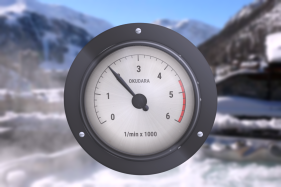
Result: 2000 rpm
